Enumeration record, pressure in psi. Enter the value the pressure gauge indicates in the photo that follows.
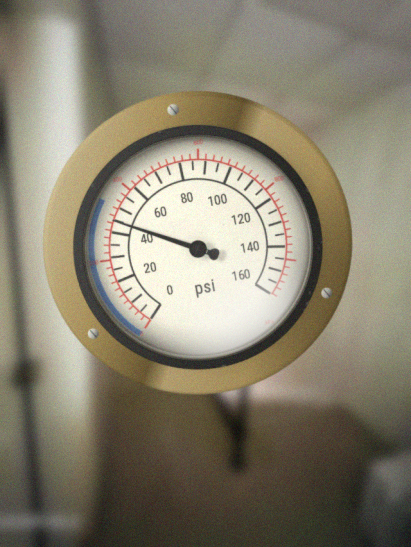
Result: 45 psi
